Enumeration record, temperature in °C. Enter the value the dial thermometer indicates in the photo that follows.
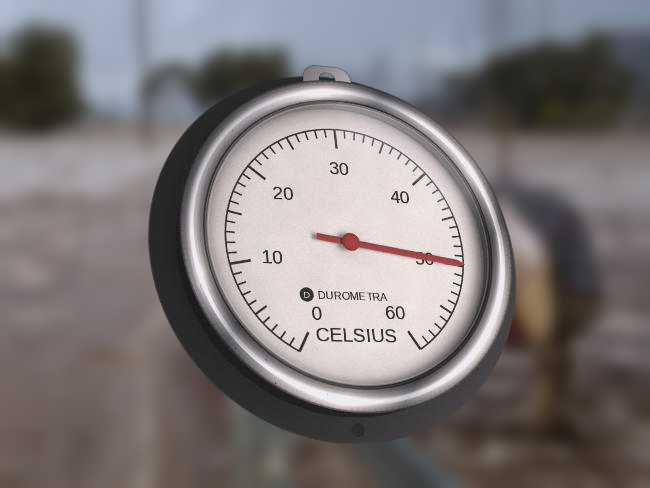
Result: 50 °C
